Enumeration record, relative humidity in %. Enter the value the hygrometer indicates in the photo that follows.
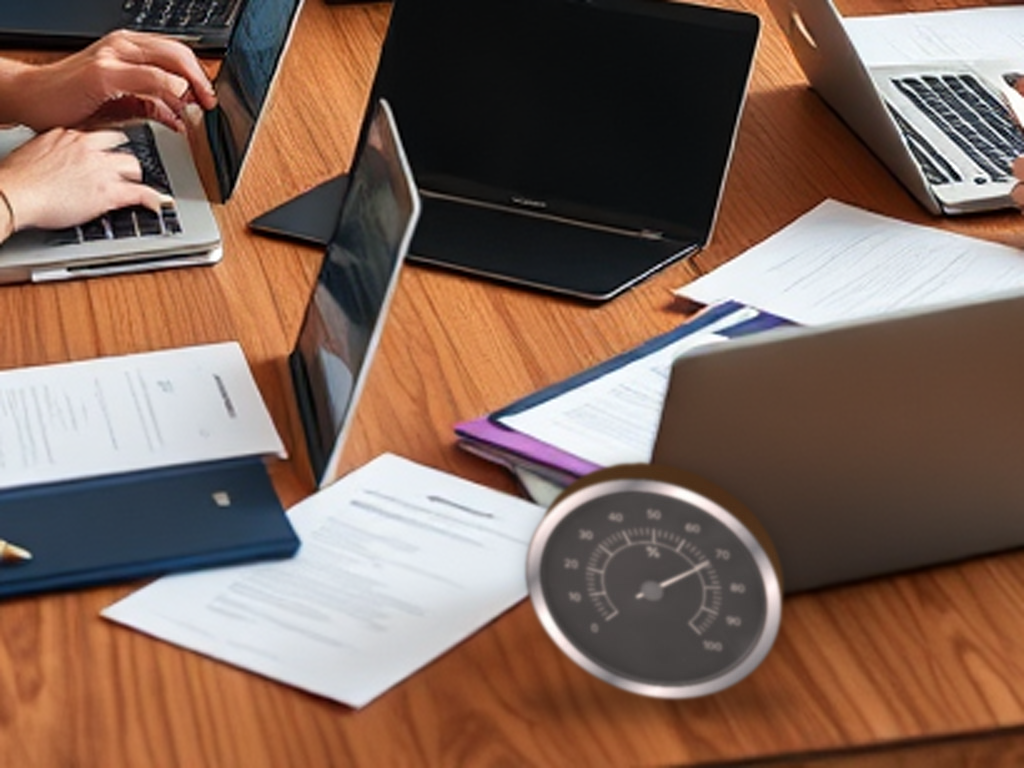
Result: 70 %
